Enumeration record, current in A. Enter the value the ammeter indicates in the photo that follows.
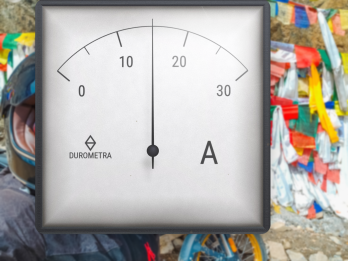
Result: 15 A
